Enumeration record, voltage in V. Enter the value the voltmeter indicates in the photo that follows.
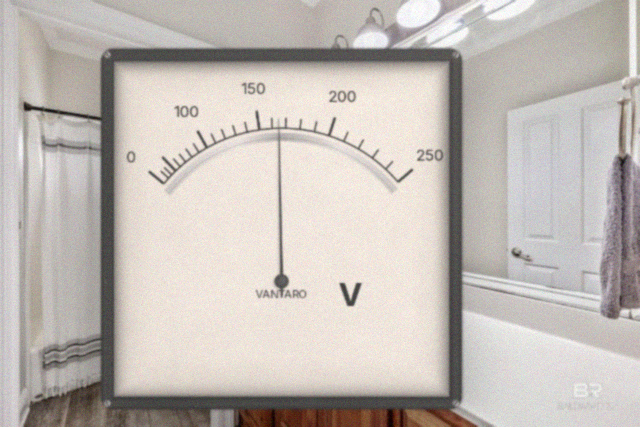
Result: 165 V
